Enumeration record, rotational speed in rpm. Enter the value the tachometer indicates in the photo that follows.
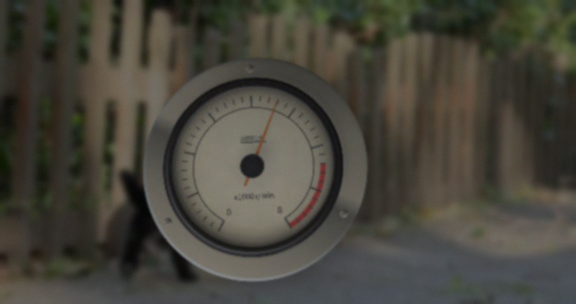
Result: 4600 rpm
